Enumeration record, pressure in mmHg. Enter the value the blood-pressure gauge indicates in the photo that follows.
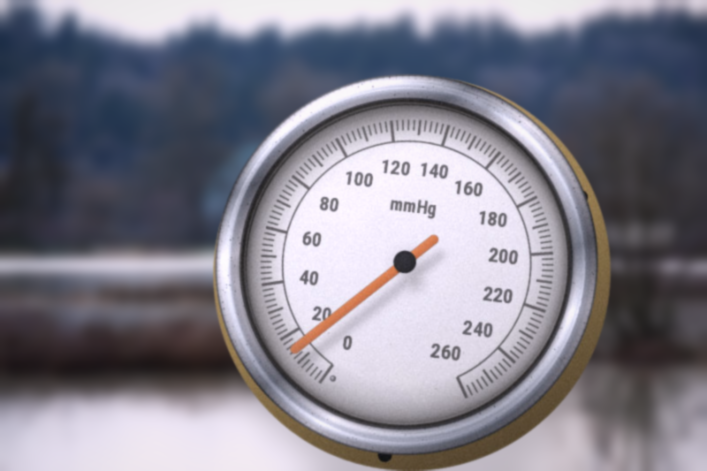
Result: 14 mmHg
